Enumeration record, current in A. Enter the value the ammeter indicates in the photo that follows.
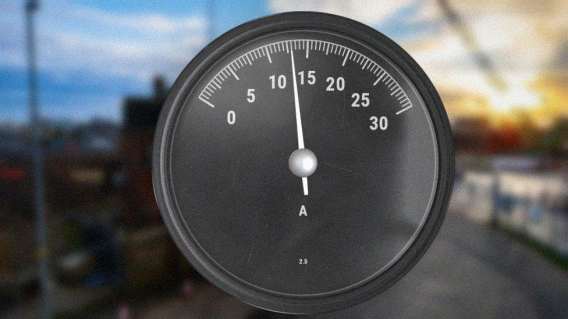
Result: 13 A
